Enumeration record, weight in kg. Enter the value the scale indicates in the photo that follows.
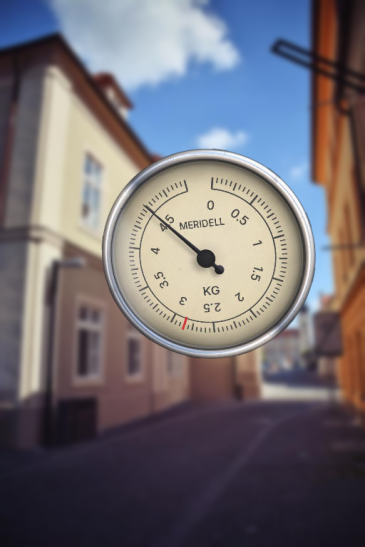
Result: 4.5 kg
